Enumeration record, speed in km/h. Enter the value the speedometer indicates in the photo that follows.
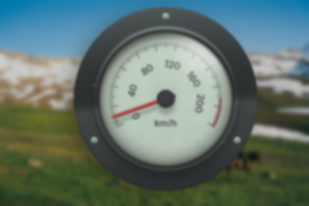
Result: 10 km/h
